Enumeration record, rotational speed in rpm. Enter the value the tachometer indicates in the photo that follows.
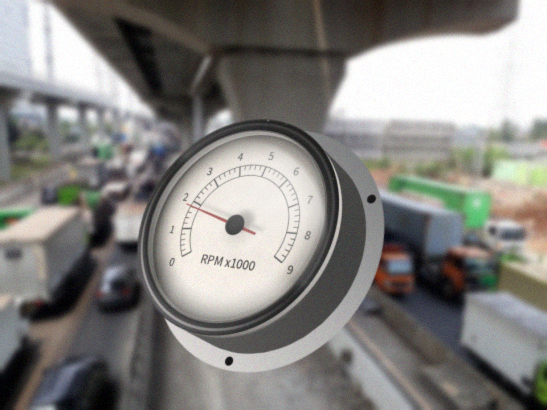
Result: 1800 rpm
